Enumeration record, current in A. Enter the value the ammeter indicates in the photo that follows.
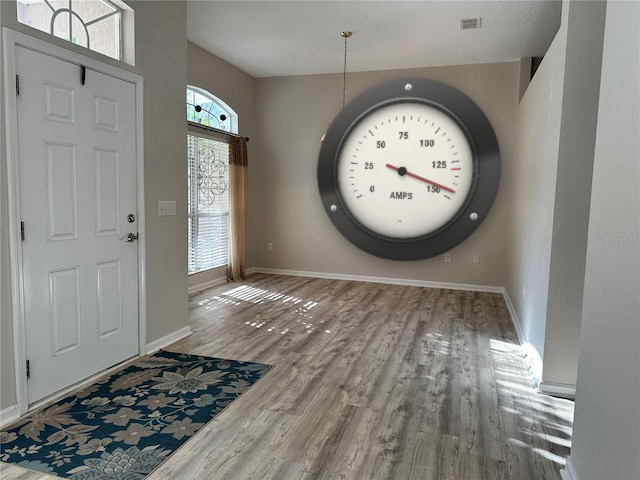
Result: 145 A
